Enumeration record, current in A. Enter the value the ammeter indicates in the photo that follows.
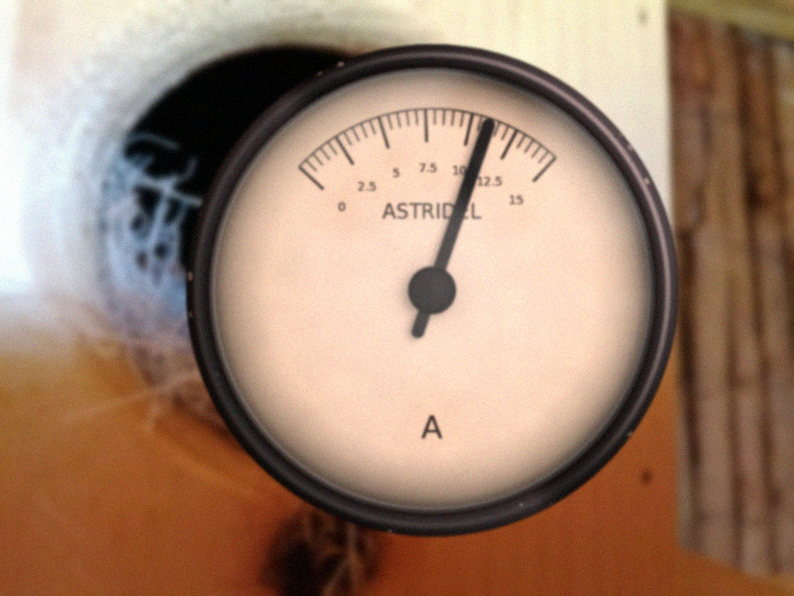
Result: 11 A
